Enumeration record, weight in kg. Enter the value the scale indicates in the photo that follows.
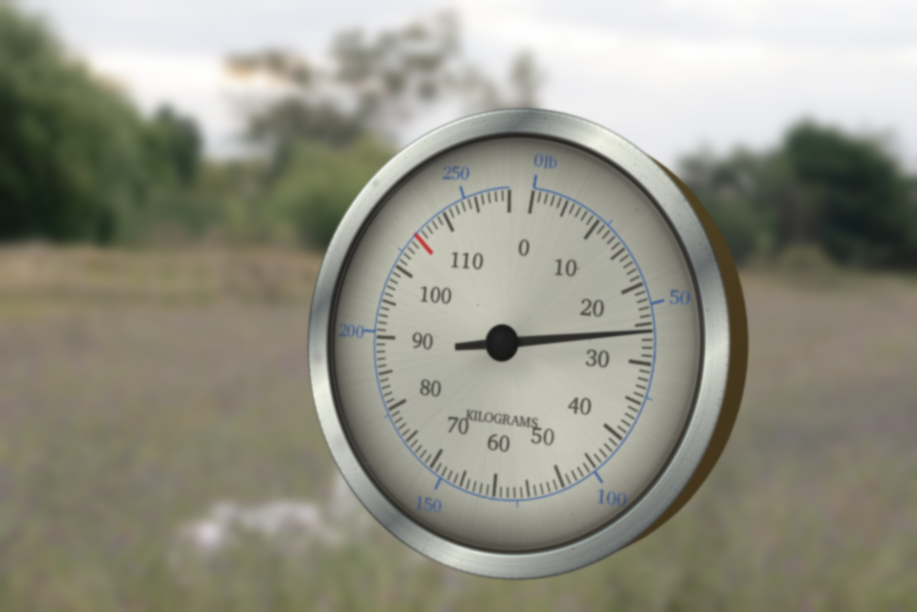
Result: 26 kg
